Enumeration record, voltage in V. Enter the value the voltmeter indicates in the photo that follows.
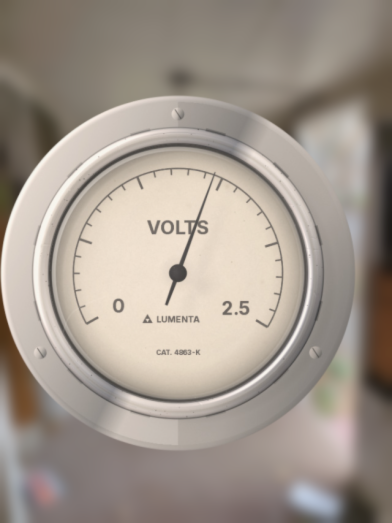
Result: 1.45 V
